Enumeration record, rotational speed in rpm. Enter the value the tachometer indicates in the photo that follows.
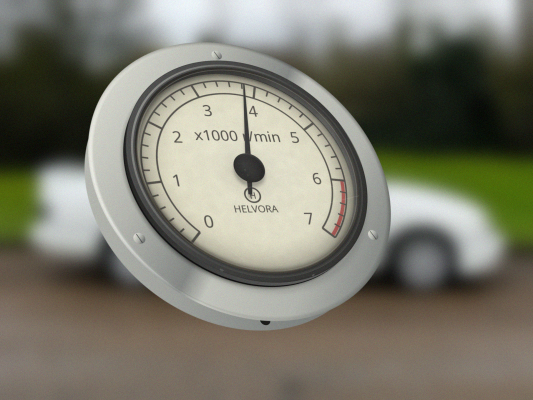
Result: 3800 rpm
